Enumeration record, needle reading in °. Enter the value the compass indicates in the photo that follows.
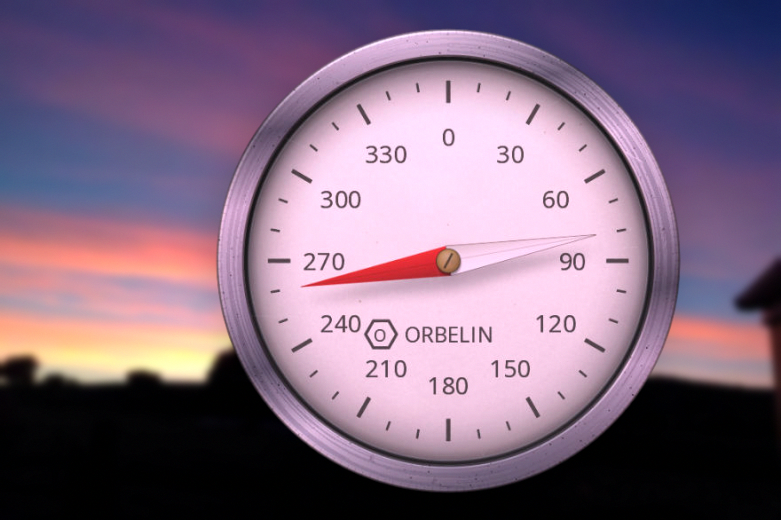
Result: 260 °
